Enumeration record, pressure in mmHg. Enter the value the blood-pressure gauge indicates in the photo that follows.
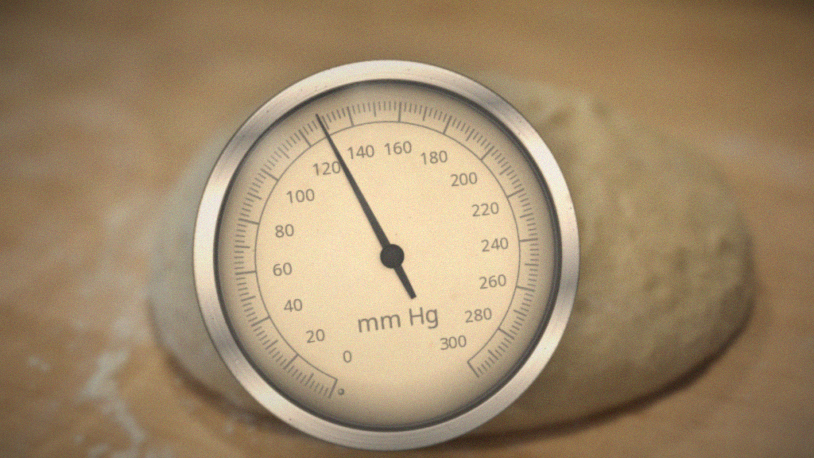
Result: 128 mmHg
